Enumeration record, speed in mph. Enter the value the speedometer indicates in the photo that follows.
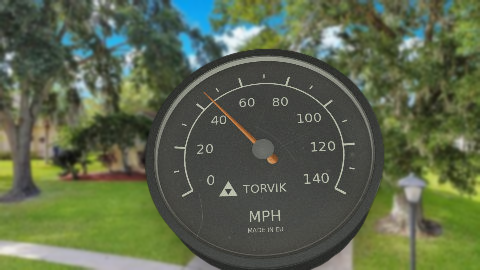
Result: 45 mph
